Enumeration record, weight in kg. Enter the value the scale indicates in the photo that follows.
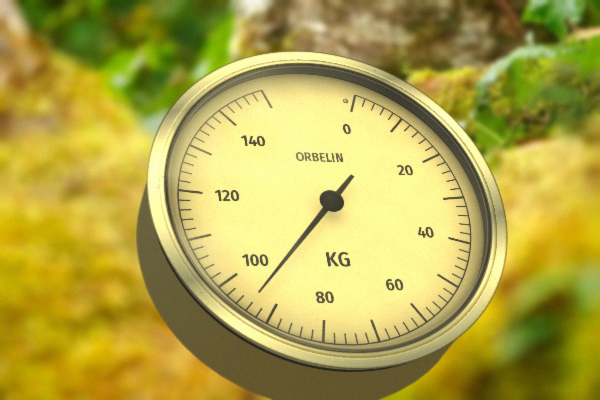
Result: 94 kg
